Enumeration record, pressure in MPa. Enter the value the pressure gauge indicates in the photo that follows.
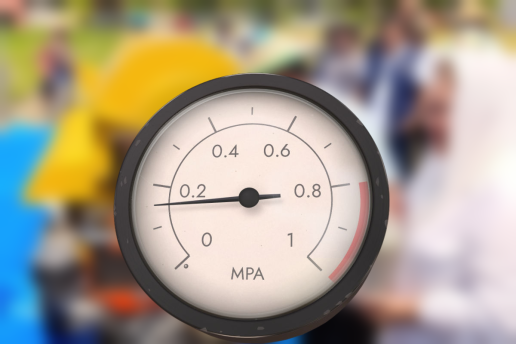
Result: 0.15 MPa
